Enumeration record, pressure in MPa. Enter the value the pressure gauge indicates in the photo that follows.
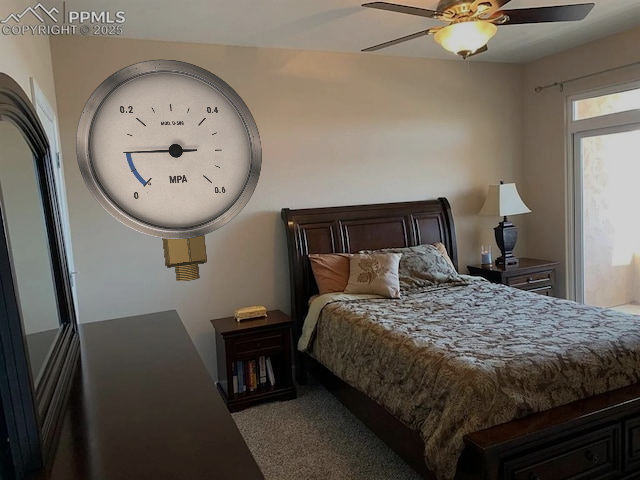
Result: 0.1 MPa
